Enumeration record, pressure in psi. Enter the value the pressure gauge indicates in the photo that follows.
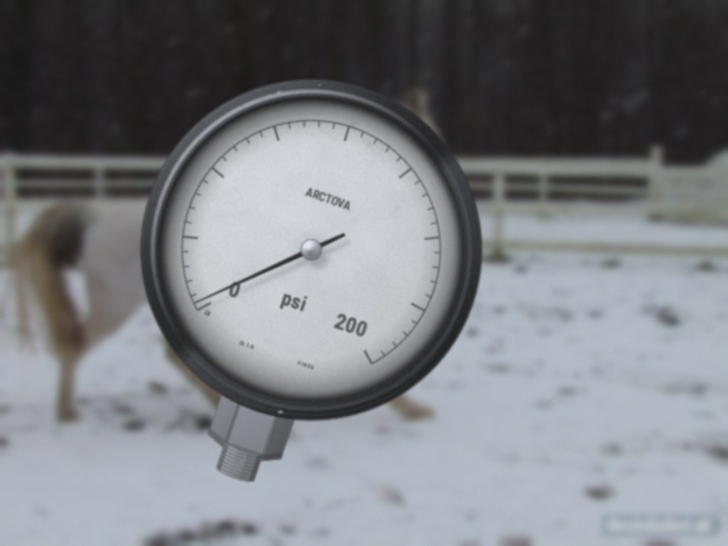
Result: 2.5 psi
